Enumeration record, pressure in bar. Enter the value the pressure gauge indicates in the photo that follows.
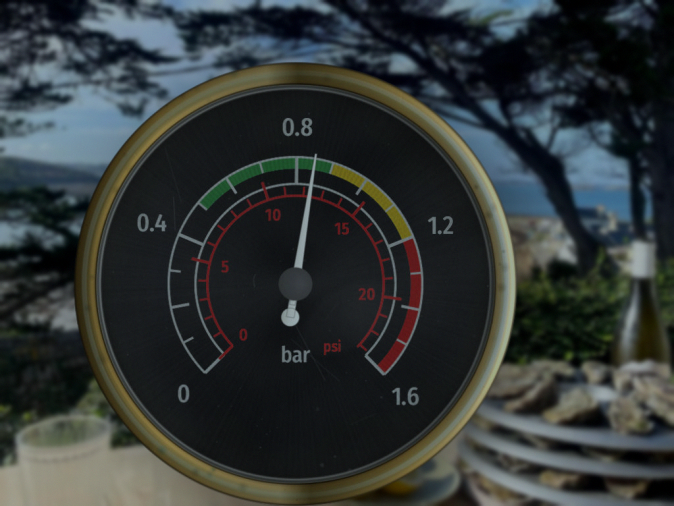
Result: 0.85 bar
